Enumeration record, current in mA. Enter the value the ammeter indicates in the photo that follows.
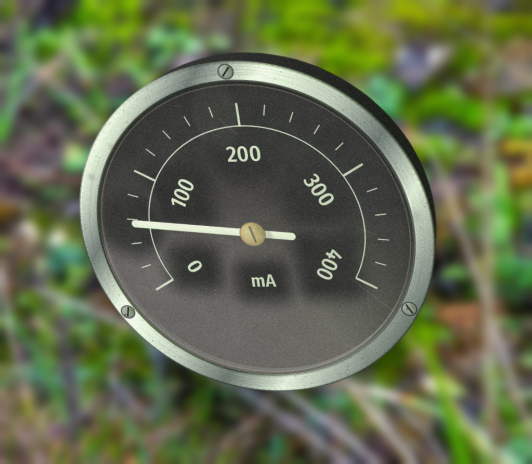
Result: 60 mA
